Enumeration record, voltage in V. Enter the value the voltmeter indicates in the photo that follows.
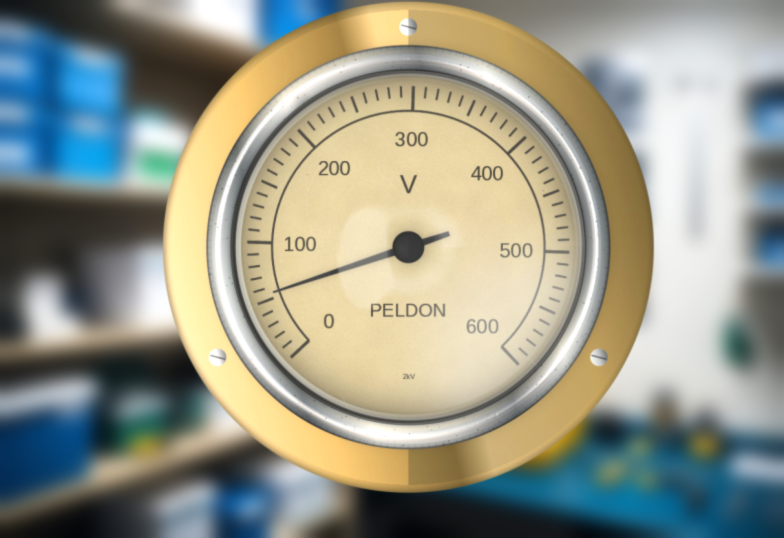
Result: 55 V
